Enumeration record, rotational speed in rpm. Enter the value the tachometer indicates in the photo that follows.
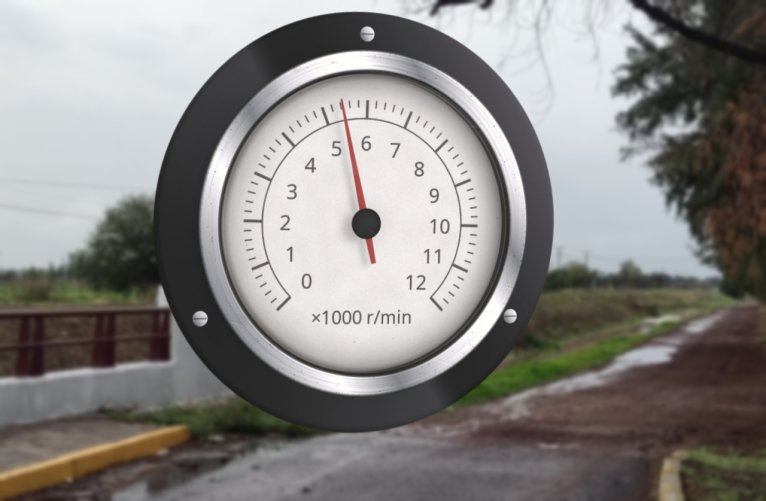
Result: 5400 rpm
